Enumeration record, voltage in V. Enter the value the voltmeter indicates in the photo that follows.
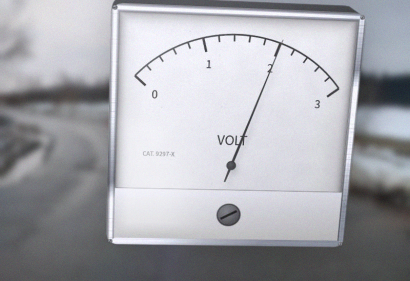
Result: 2 V
